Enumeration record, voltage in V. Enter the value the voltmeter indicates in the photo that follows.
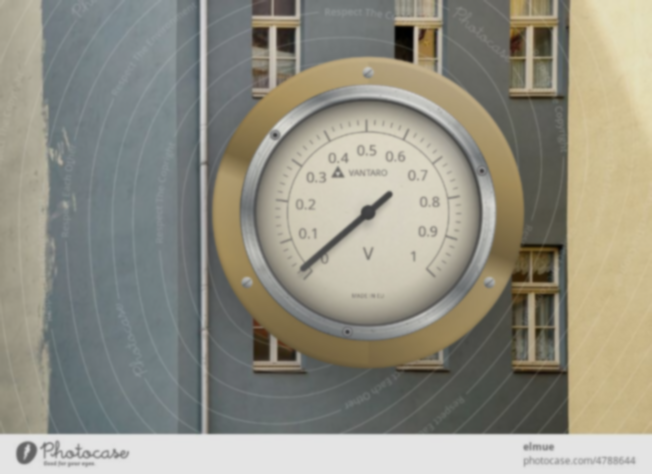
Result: 0.02 V
